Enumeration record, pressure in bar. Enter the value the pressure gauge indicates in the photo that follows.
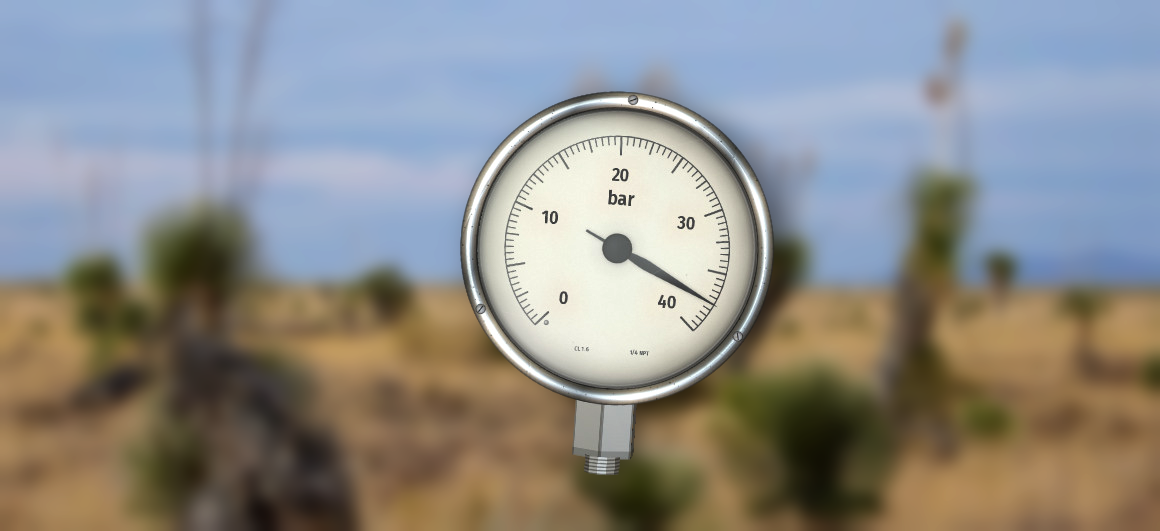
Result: 37.5 bar
